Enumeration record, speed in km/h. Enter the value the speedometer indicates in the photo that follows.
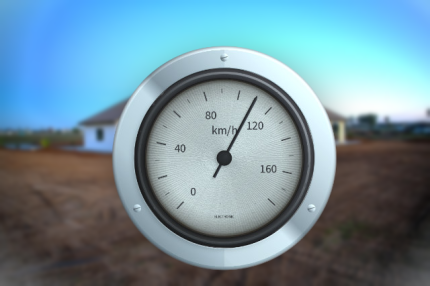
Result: 110 km/h
